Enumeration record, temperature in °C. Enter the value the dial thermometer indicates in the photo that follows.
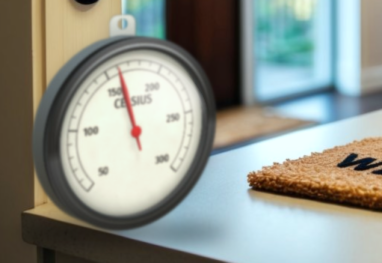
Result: 160 °C
